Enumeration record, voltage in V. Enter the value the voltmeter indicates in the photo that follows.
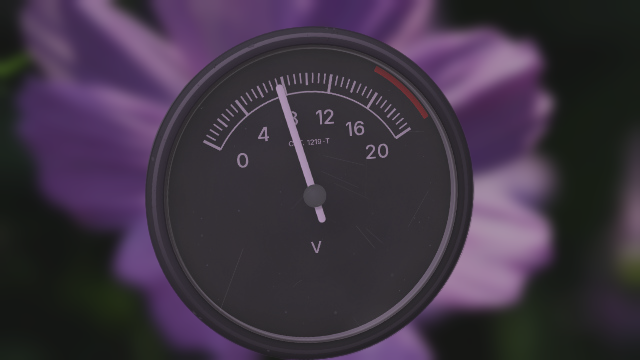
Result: 7.5 V
